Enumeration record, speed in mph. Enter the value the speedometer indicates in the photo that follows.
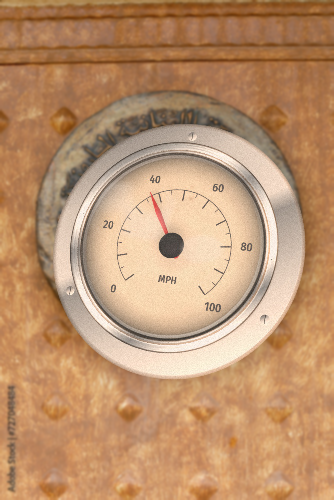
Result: 37.5 mph
